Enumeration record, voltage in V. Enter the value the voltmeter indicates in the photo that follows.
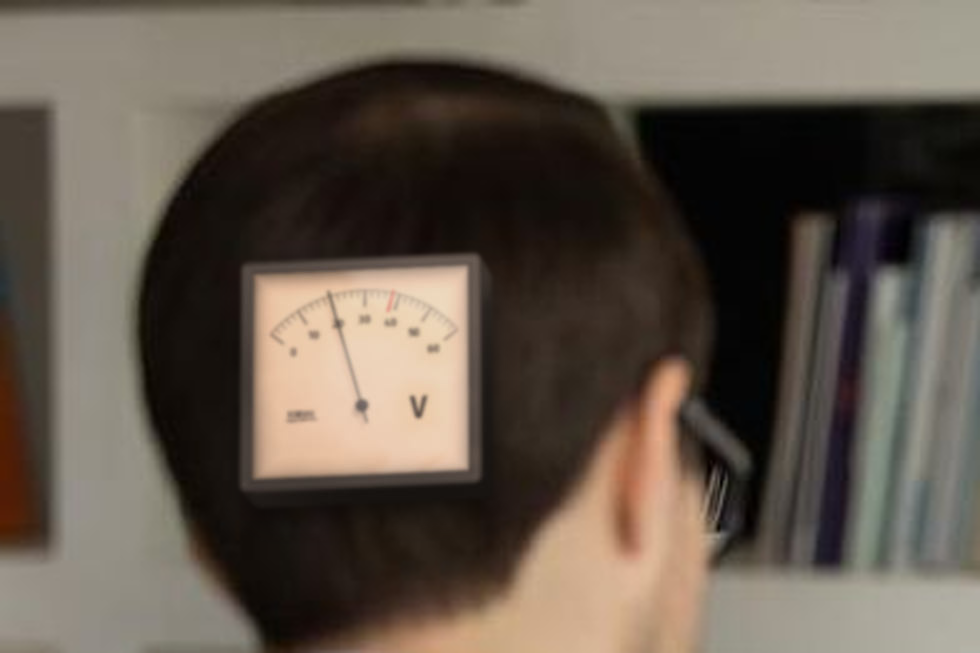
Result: 20 V
